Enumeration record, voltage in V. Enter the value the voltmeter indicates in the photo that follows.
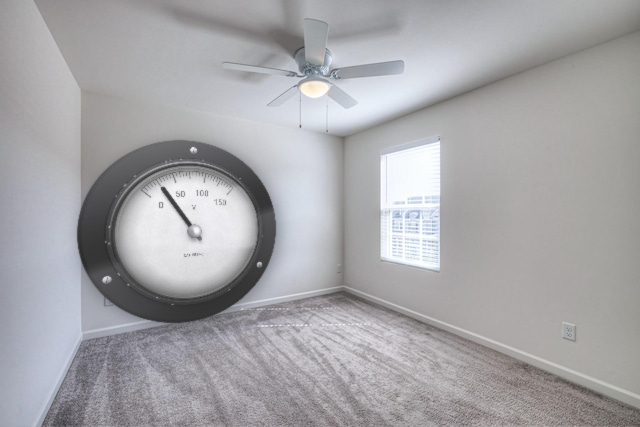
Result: 25 V
